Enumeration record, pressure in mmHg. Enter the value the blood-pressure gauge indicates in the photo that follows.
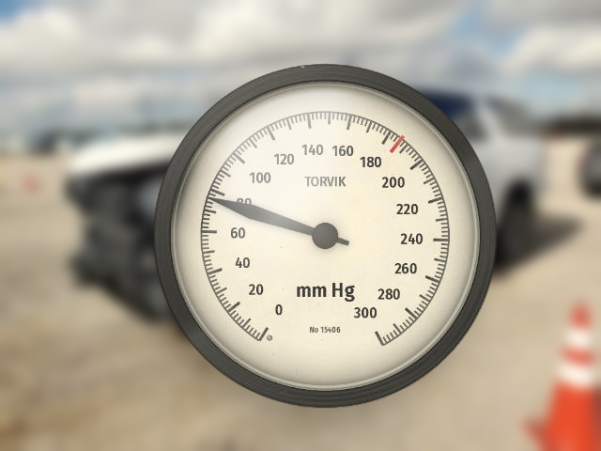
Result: 76 mmHg
